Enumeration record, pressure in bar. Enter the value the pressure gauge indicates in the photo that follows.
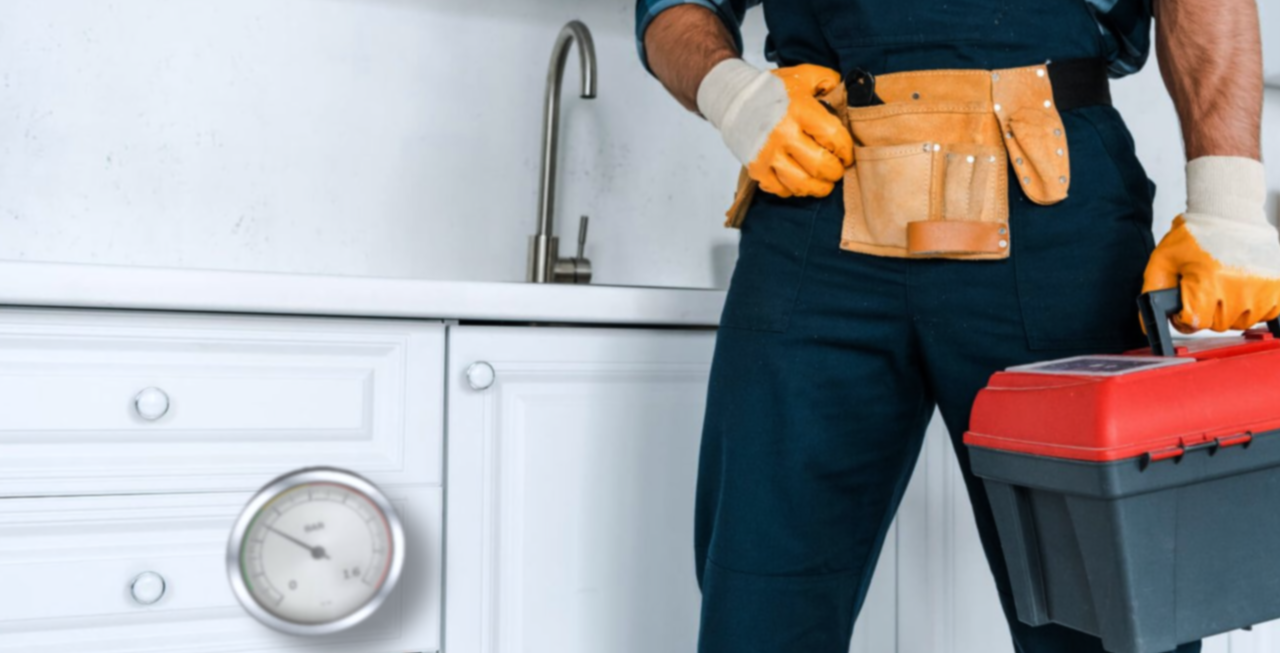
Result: 0.5 bar
